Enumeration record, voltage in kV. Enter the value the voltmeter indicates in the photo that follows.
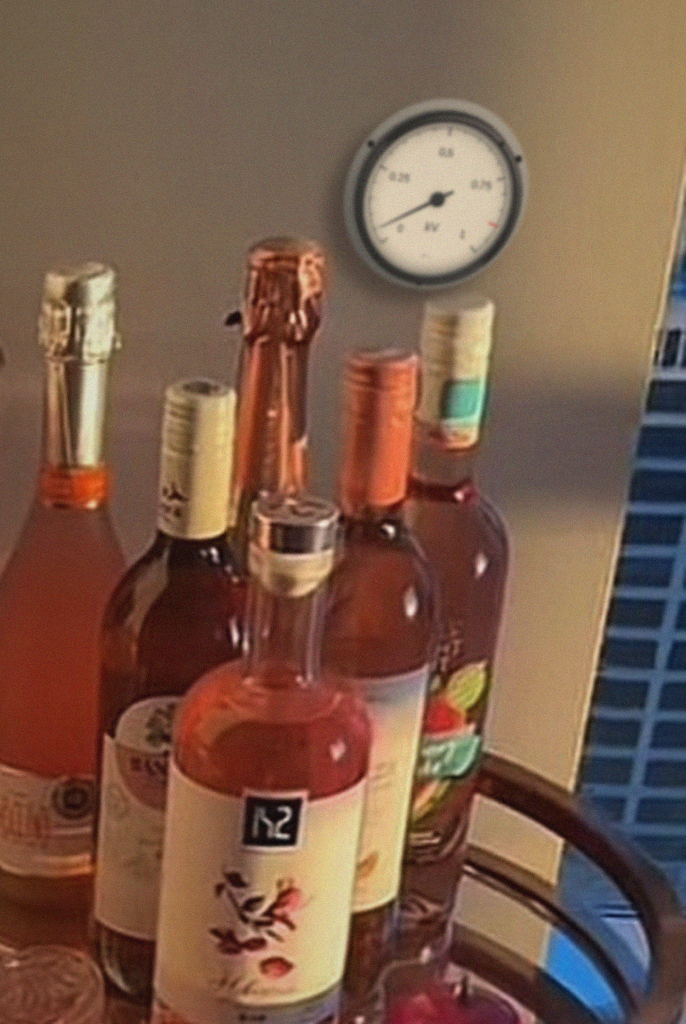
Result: 0.05 kV
